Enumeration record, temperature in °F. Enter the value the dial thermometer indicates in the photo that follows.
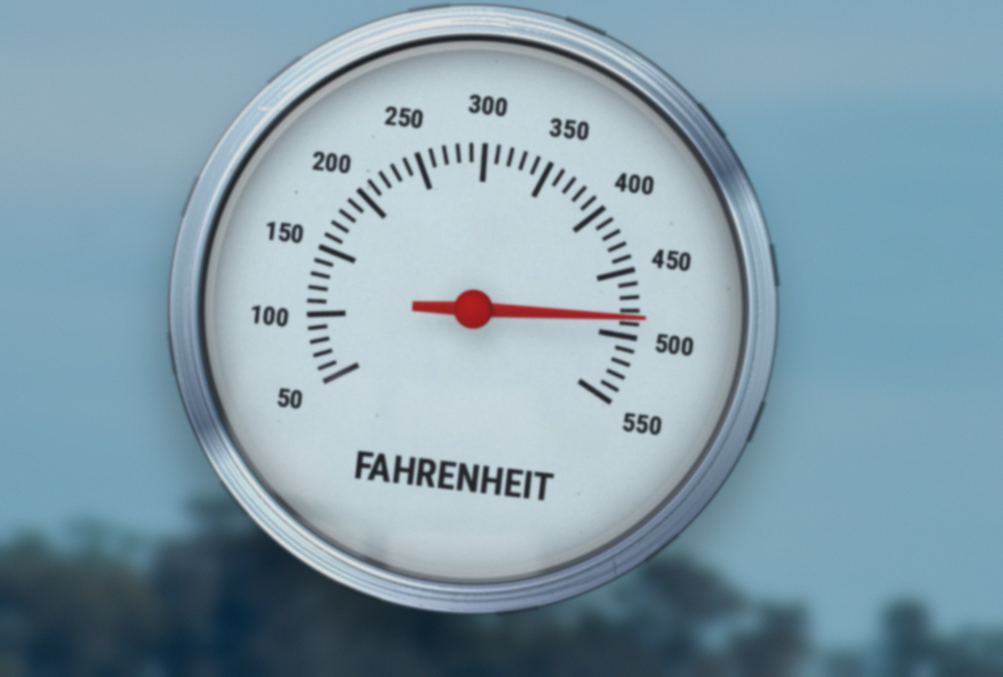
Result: 485 °F
